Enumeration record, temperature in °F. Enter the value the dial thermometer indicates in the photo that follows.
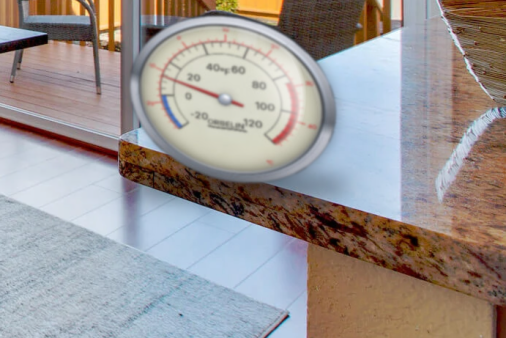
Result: 12 °F
